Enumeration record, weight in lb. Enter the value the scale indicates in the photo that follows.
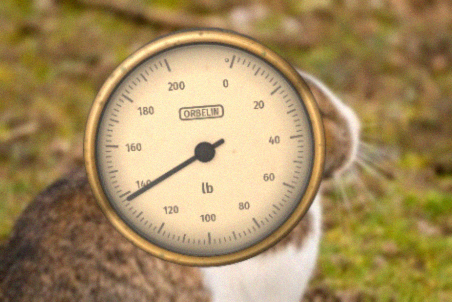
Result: 138 lb
